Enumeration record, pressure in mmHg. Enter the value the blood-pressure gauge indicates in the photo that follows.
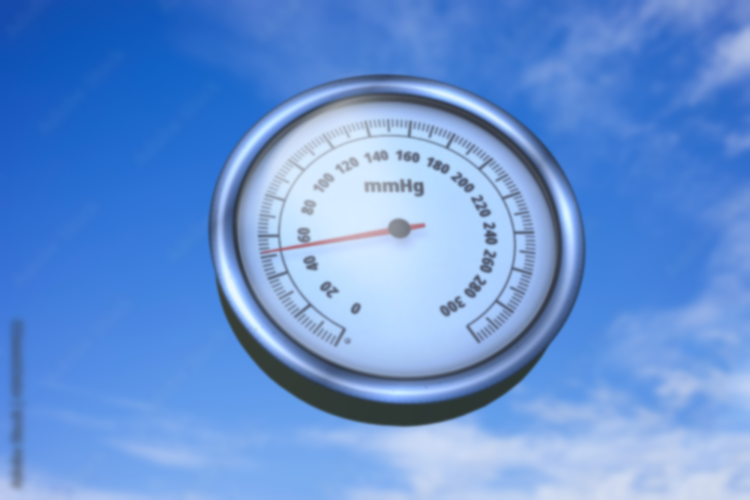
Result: 50 mmHg
